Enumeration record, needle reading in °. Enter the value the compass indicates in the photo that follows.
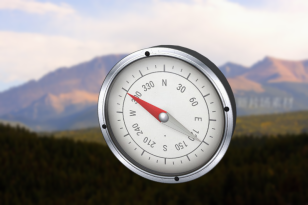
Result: 300 °
